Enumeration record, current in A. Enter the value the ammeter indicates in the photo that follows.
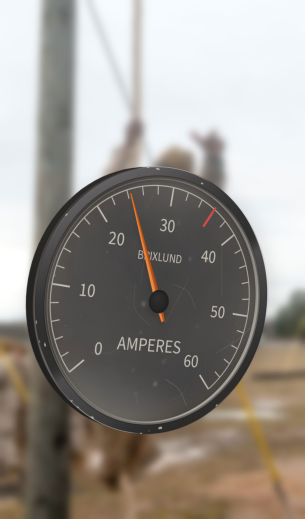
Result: 24 A
